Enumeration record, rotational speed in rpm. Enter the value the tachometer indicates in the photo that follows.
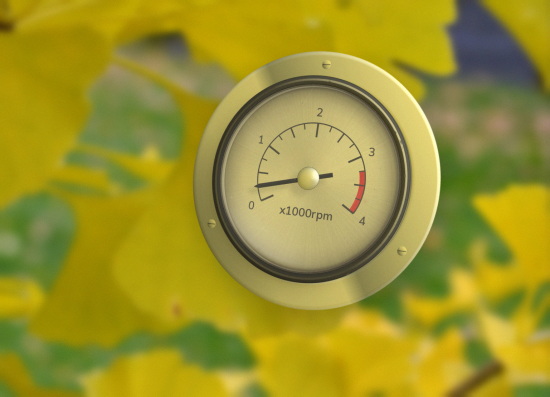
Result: 250 rpm
